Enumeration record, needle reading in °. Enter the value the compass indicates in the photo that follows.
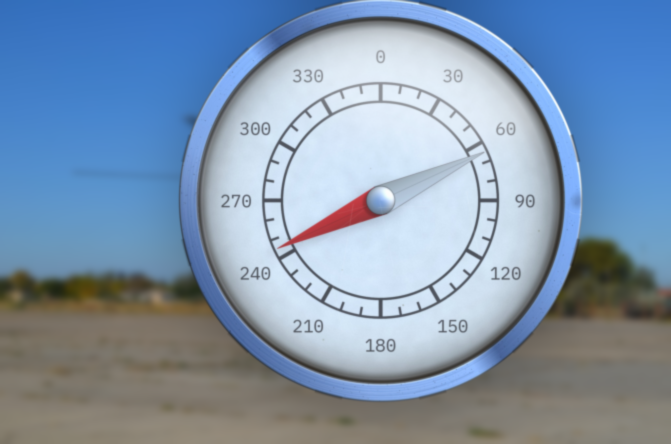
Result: 245 °
